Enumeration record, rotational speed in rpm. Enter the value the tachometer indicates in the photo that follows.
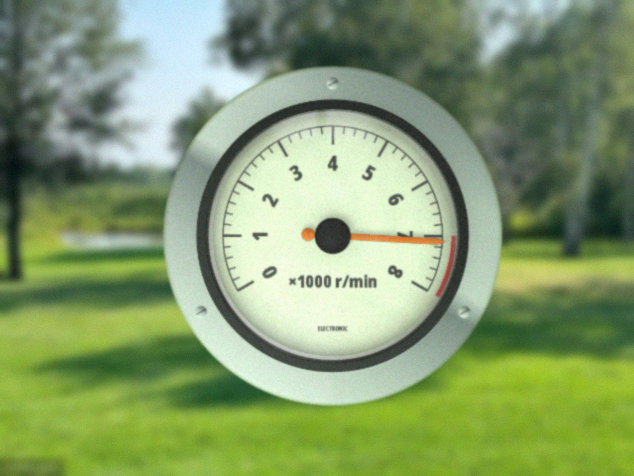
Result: 7100 rpm
